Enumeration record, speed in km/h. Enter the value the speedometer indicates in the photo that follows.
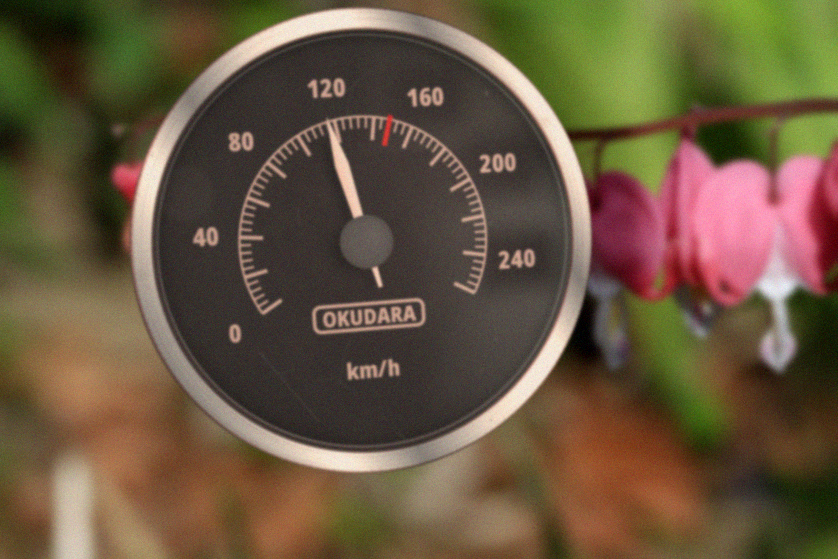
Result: 116 km/h
